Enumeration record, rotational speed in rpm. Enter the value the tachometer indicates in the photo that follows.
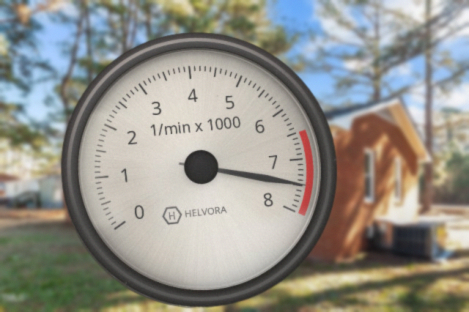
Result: 7500 rpm
